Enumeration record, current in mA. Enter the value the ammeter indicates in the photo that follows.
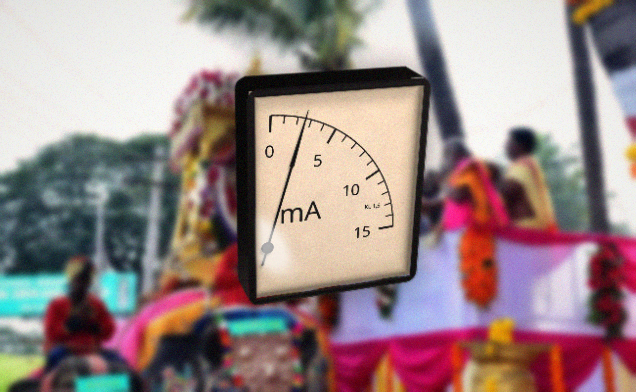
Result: 2.5 mA
